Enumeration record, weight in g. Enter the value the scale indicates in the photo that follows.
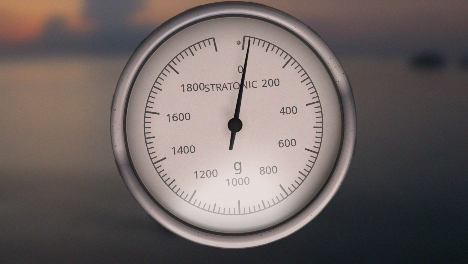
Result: 20 g
